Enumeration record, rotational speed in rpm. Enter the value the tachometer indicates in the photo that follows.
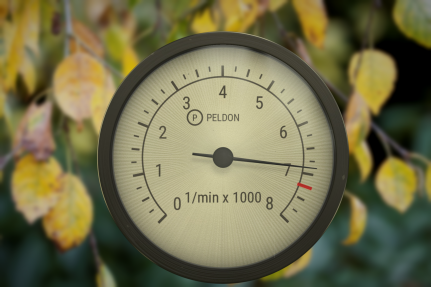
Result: 6875 rpm
